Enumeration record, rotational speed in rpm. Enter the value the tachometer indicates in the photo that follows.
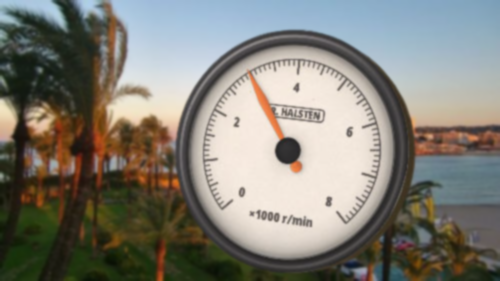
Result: 3000 rpm
